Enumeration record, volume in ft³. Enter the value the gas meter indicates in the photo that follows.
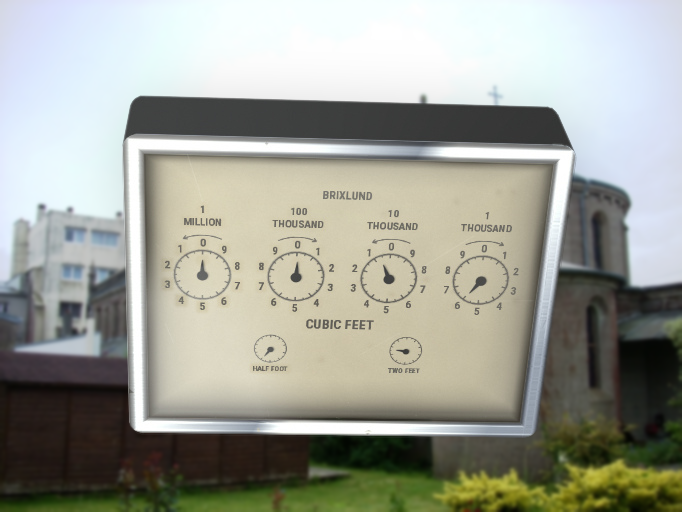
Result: 600 ft³
